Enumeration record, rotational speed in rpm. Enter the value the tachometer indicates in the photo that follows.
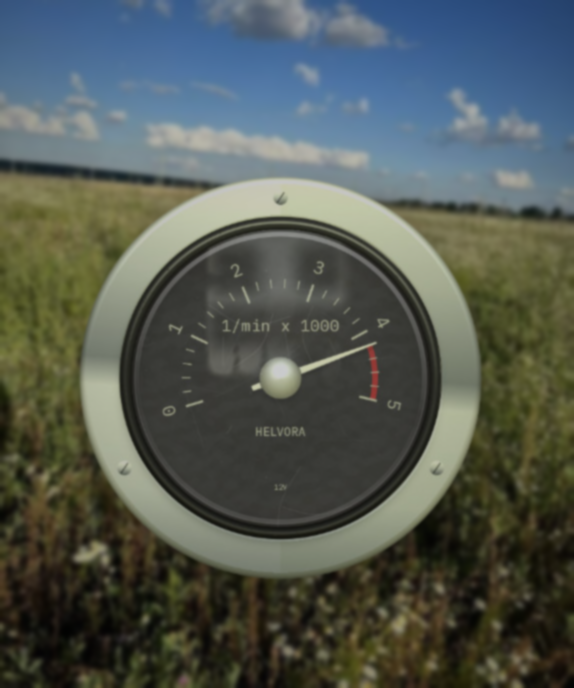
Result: 4200 rpm
